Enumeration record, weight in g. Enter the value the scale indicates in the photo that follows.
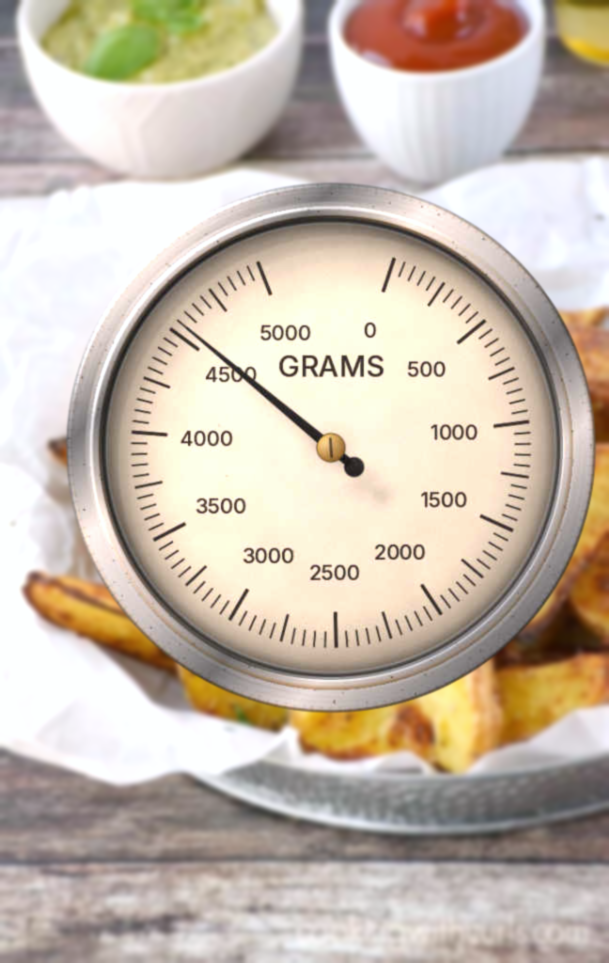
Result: 4550 g
